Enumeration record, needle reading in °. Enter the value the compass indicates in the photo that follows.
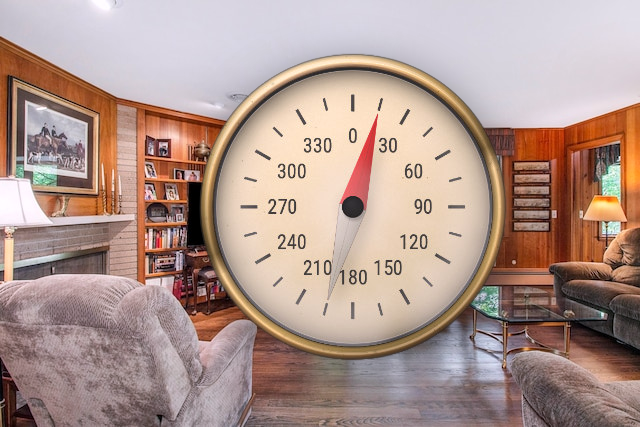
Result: 15 °
